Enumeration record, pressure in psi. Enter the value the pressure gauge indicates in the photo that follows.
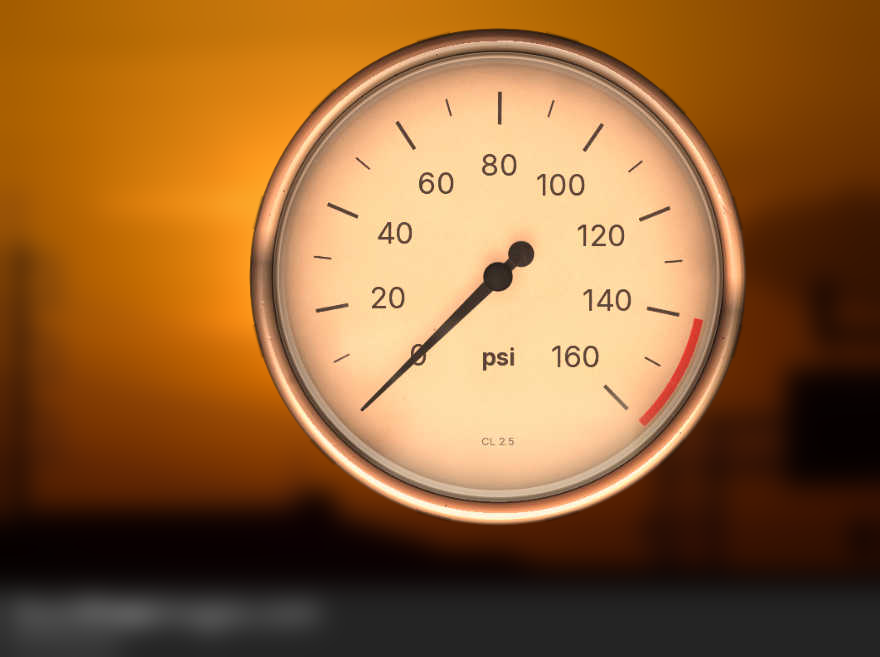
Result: 0 psi
